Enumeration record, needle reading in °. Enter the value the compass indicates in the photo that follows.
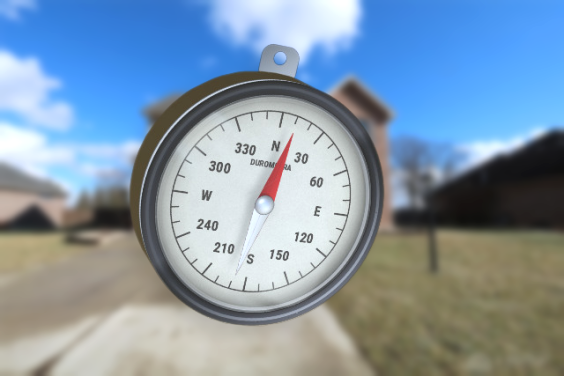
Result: 10 °
